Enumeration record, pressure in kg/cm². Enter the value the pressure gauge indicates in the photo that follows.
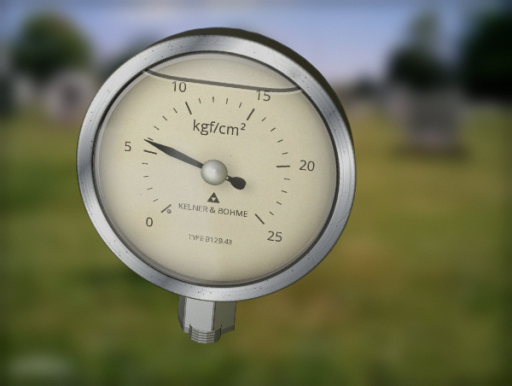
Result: 6 kg/cm²
